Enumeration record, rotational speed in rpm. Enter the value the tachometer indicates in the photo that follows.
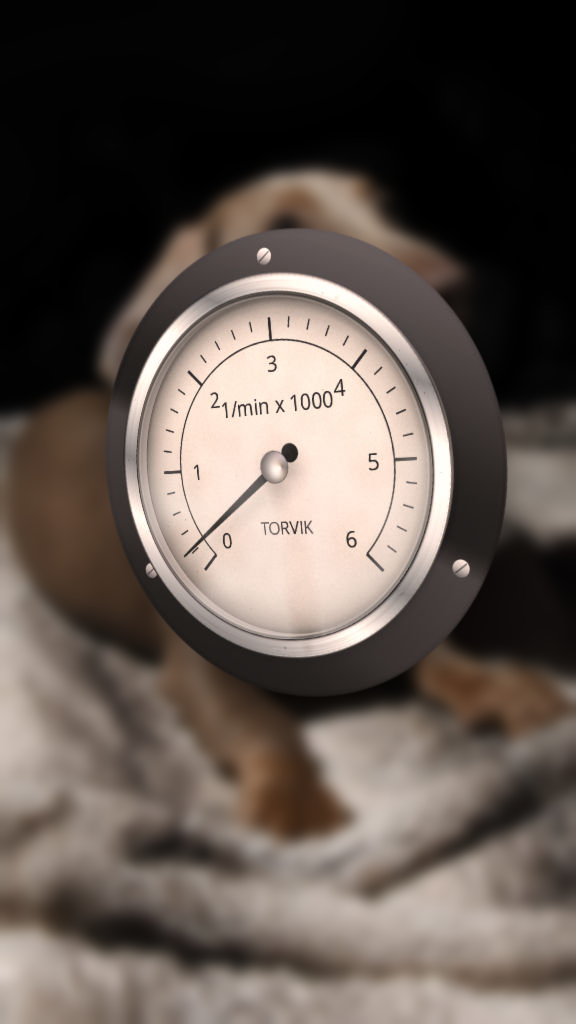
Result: 200 rpm
